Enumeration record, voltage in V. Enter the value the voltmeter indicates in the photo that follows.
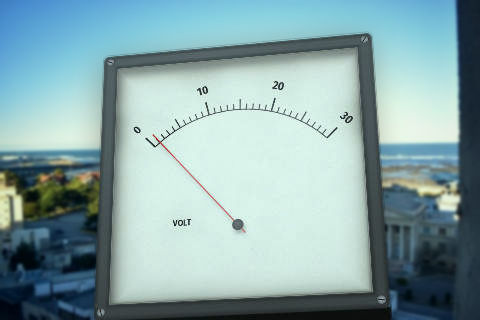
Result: 1 V
